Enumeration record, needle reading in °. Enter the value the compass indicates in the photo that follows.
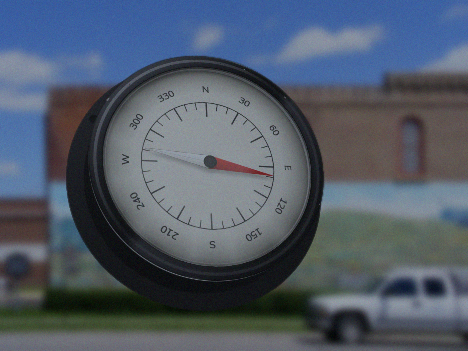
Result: 100 °
